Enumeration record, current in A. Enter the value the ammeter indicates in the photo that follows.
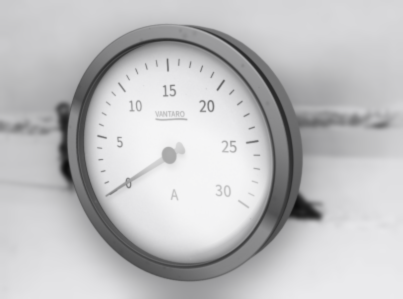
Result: 0 A
